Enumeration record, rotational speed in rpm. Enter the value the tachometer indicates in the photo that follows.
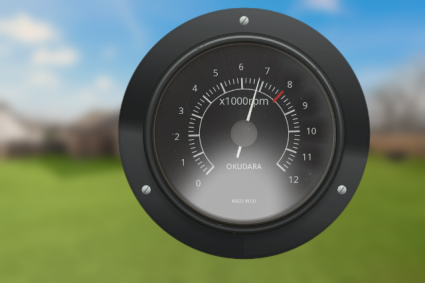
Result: 6800 rpm
